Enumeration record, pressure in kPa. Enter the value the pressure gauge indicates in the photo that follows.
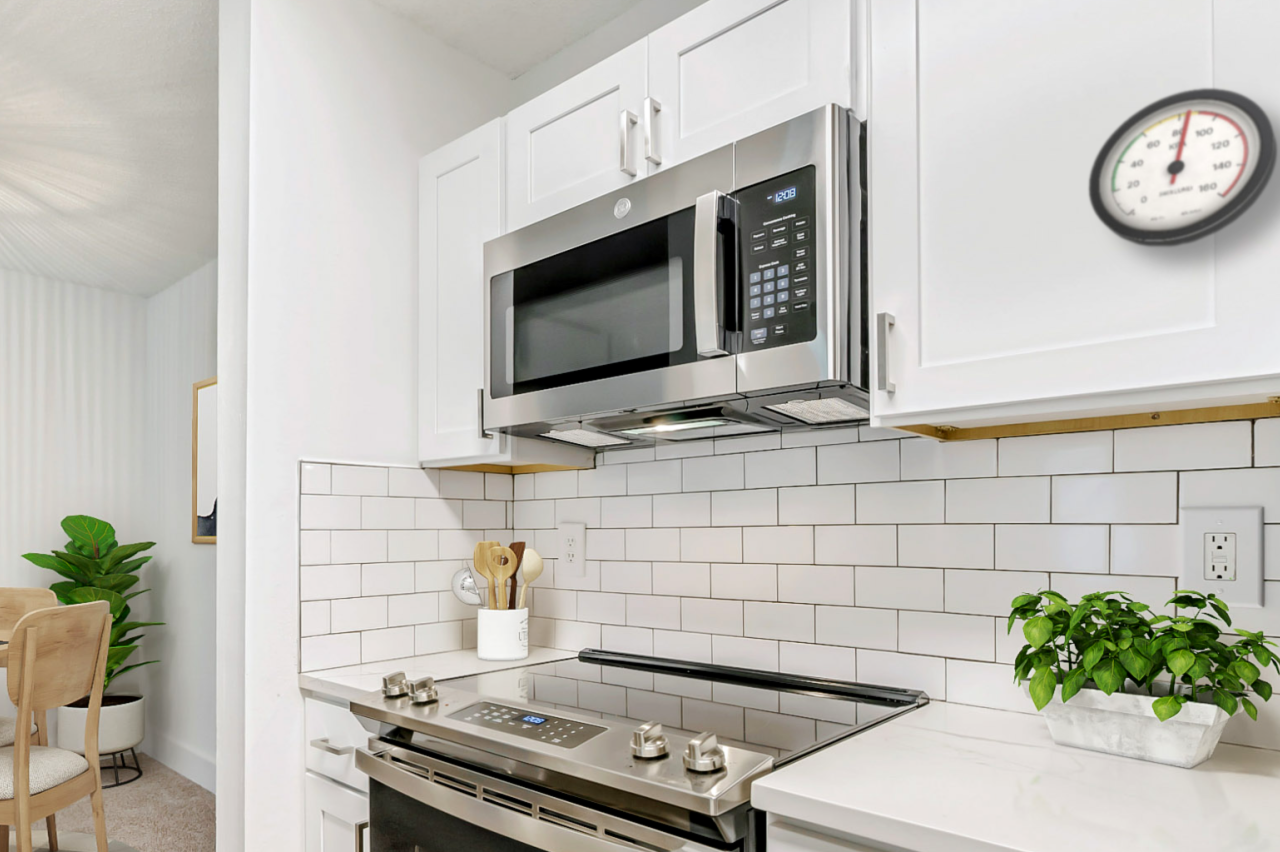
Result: 85 kPa
